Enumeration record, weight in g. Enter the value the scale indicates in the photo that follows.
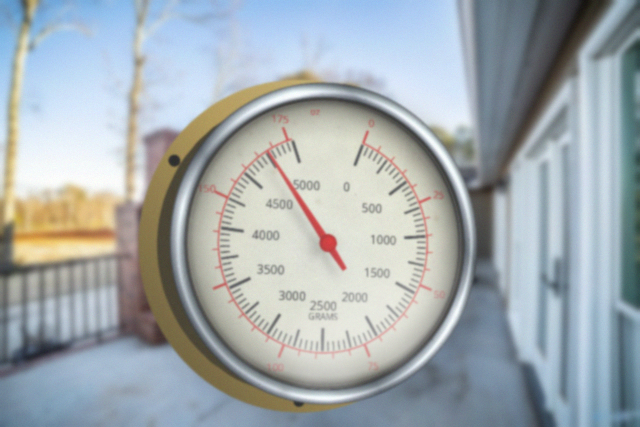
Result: 4750 g
